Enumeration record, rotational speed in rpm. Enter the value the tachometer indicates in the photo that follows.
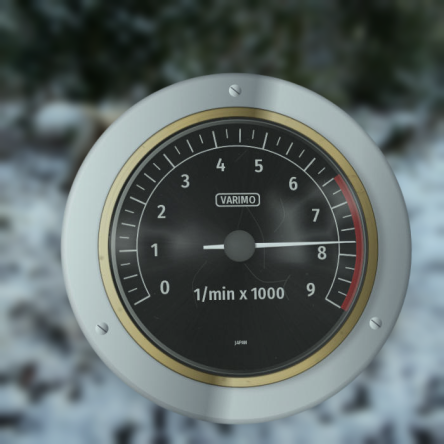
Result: 7750 rpm
